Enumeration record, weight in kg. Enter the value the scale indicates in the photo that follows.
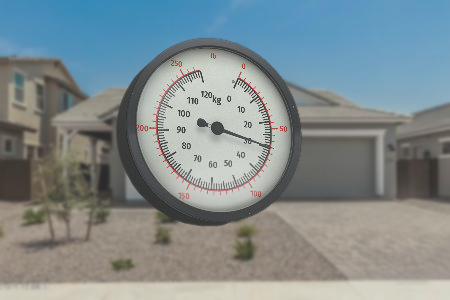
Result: 30 kg
